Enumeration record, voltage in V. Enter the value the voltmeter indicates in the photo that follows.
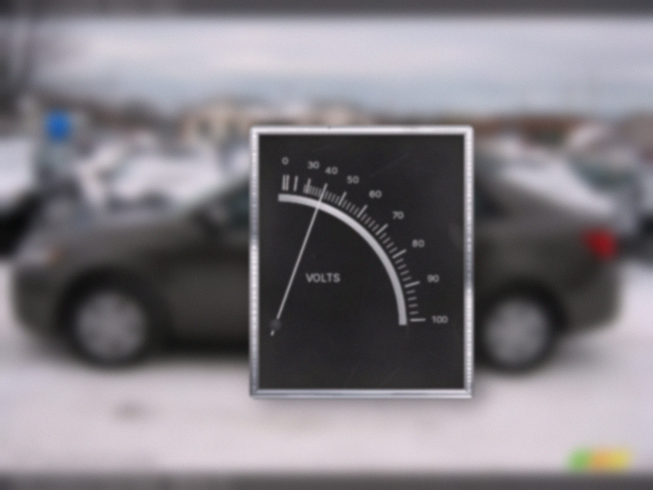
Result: 40 V
